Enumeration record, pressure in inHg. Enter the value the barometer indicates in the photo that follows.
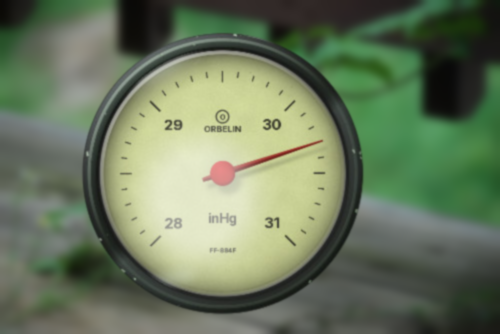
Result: 30.3 inHg
